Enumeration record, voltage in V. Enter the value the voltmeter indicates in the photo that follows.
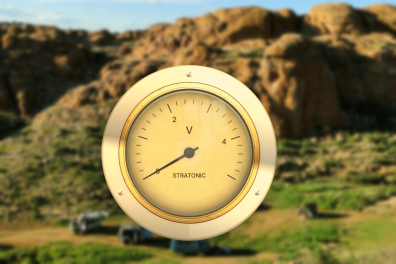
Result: 0 V
